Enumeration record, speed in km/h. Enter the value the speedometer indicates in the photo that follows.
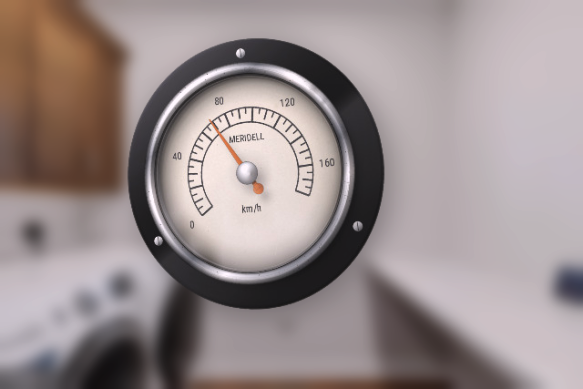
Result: 70 km/h
